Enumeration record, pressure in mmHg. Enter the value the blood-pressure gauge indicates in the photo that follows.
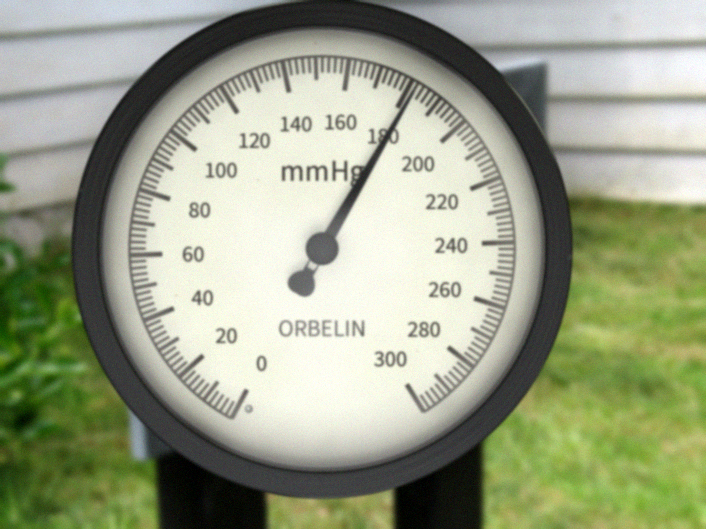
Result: 182 mmHg
